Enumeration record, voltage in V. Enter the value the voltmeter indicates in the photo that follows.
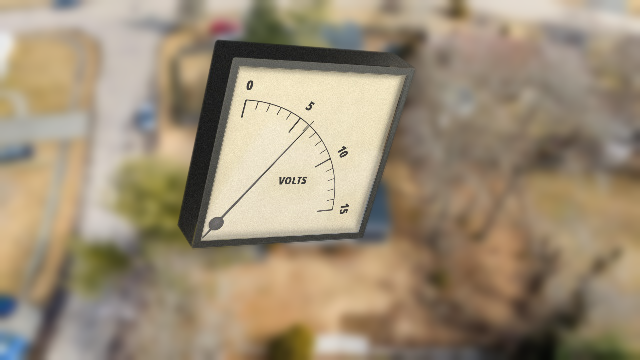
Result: 6 V
